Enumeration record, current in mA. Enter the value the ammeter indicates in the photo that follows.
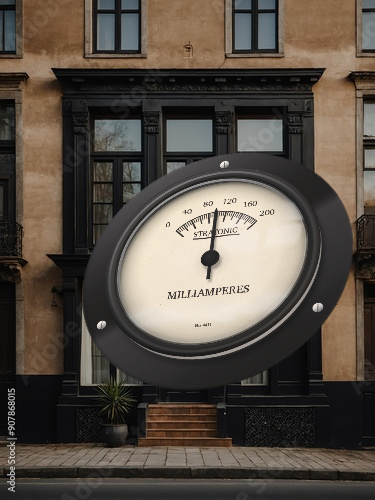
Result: 100 mA
